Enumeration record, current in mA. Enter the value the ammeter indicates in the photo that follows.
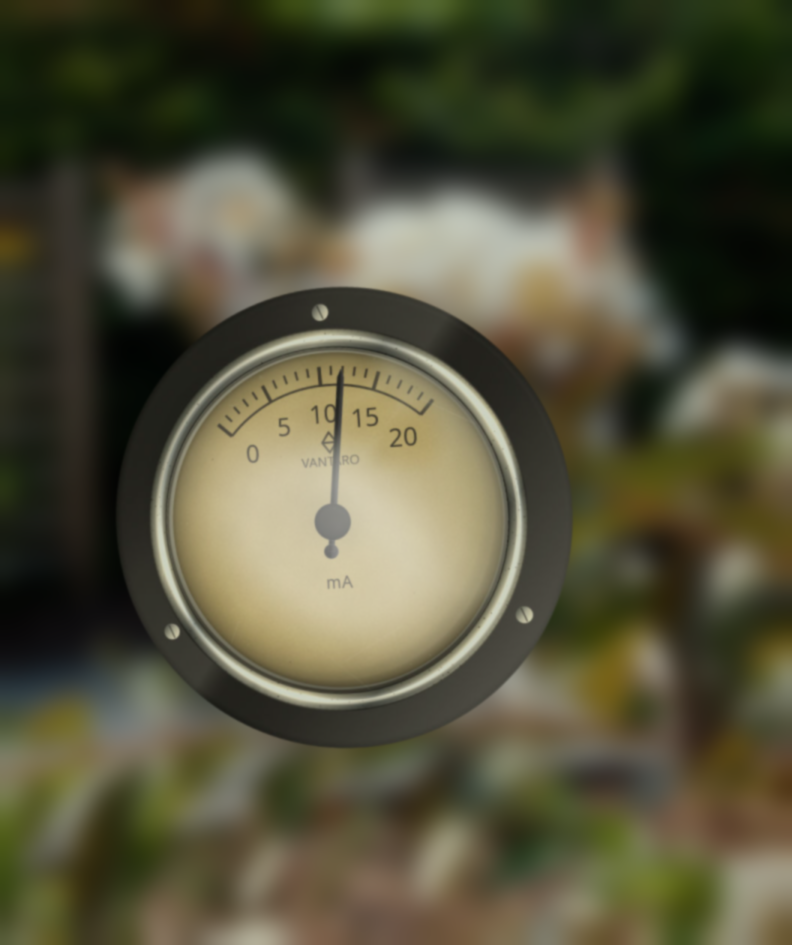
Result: 12 mA
